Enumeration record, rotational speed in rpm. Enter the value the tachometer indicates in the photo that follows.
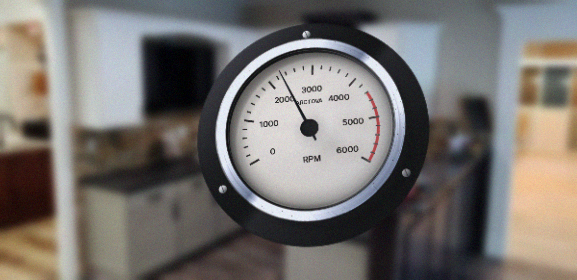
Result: 2300 rpm
